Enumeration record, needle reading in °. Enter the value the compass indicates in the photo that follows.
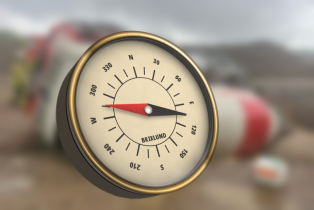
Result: 285 °
